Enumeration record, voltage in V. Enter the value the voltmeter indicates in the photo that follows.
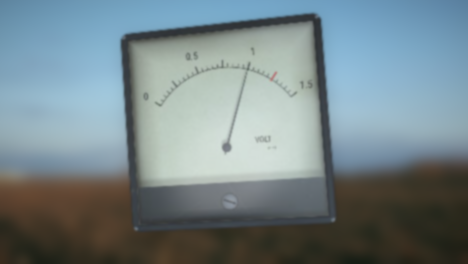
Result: 1 V
